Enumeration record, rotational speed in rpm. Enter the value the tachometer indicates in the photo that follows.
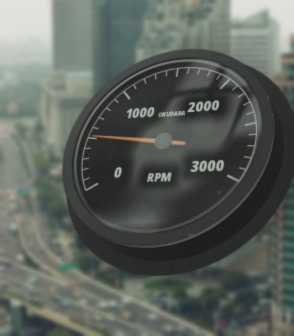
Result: 500 rpm
